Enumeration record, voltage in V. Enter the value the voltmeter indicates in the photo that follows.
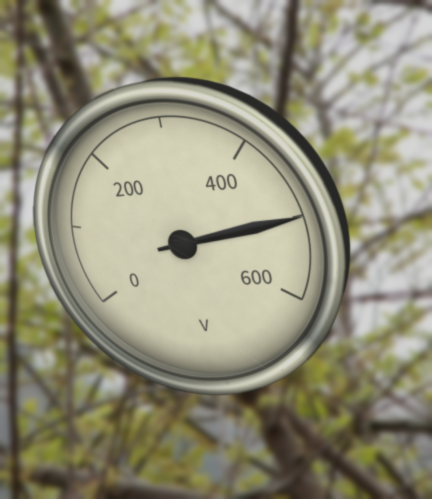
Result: 500 V
